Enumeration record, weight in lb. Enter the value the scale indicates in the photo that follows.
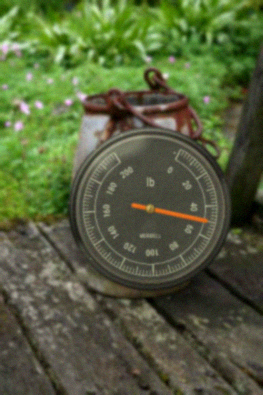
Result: 50 lb
